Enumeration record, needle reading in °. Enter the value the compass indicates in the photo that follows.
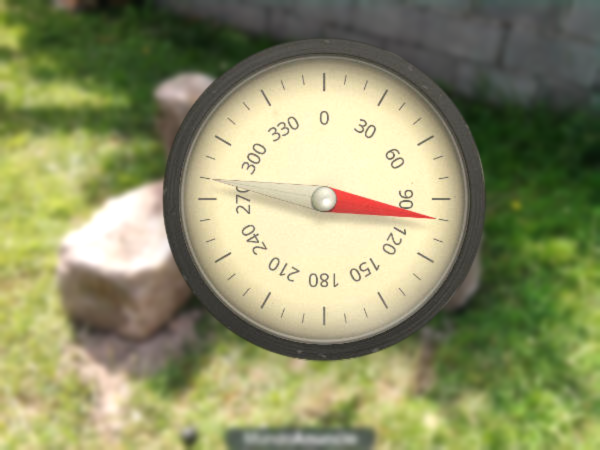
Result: 100 °
